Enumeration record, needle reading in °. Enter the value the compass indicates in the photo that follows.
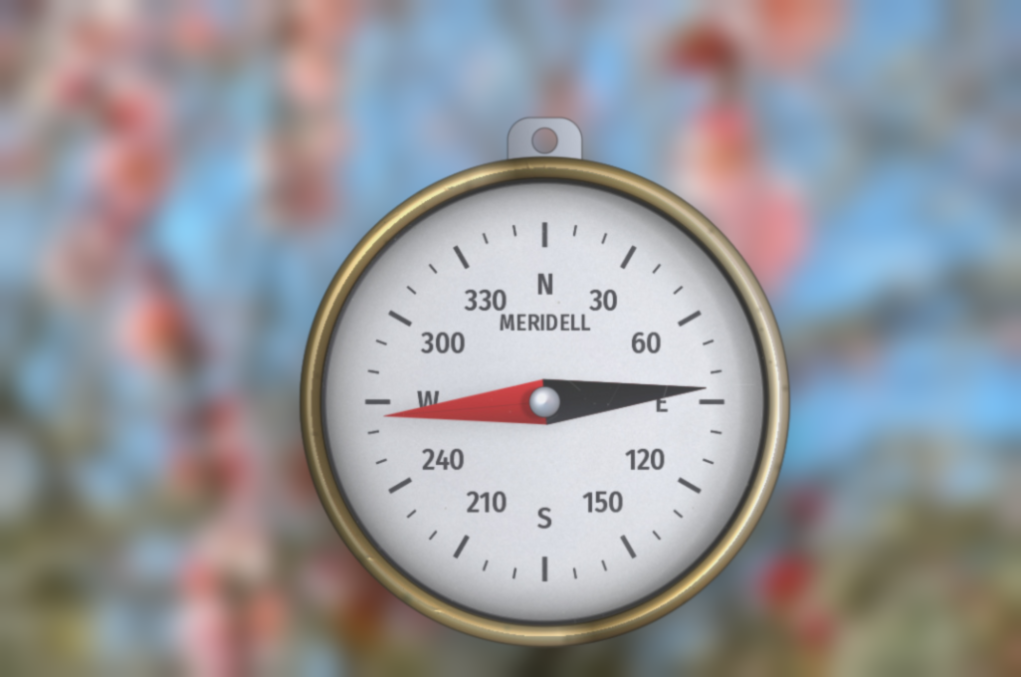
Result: 265 °
